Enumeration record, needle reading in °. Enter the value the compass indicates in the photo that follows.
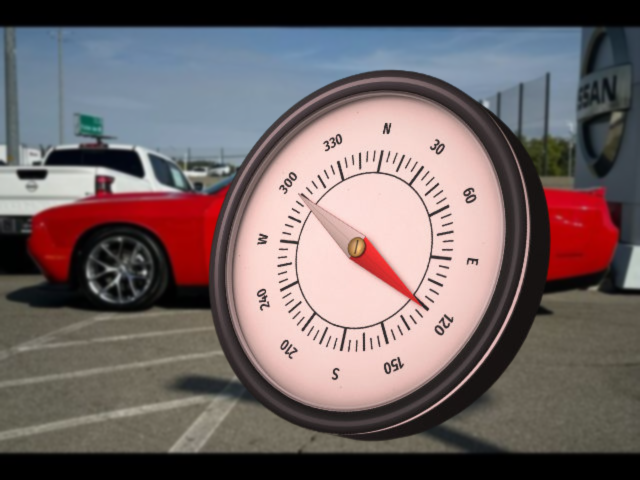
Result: 120 °
